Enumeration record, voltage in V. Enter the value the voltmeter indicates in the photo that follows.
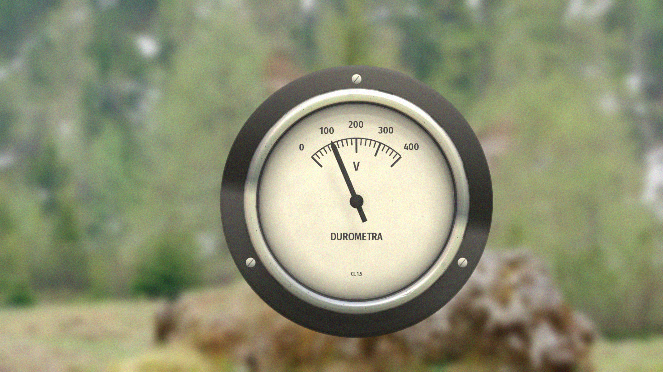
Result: 100 V
